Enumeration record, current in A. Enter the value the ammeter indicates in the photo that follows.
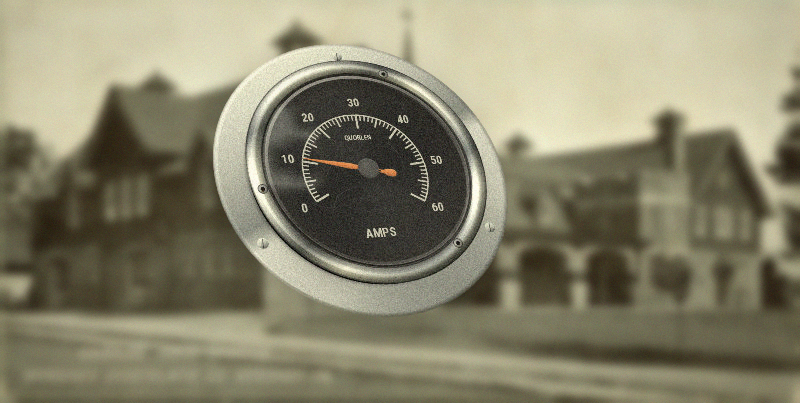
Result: 10 A
